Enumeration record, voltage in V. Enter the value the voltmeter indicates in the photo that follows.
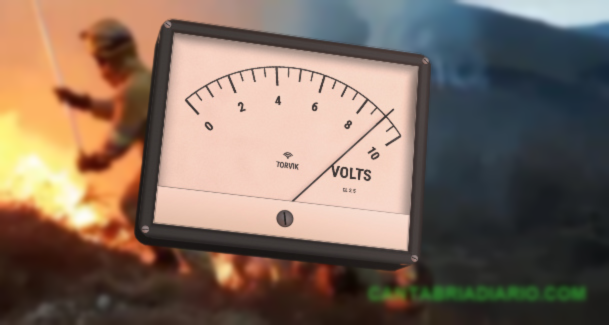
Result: 9 V
